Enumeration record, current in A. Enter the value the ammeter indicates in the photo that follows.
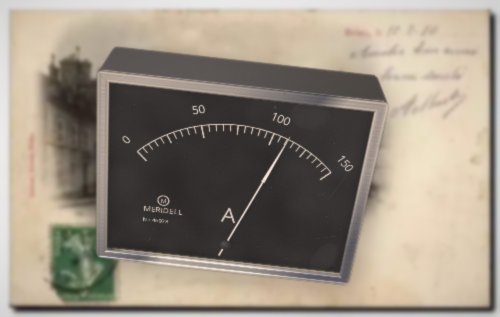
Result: 110 A
